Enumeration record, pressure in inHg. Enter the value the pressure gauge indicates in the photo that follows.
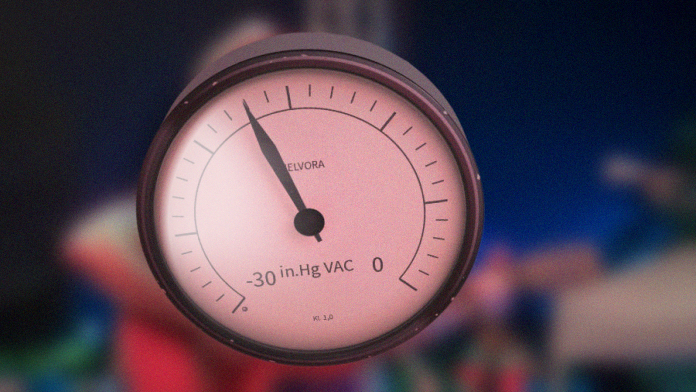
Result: -17 inHg
